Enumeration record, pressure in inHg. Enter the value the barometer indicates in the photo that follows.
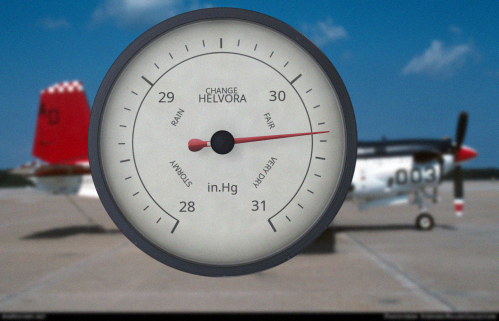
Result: 30.35 inHg
